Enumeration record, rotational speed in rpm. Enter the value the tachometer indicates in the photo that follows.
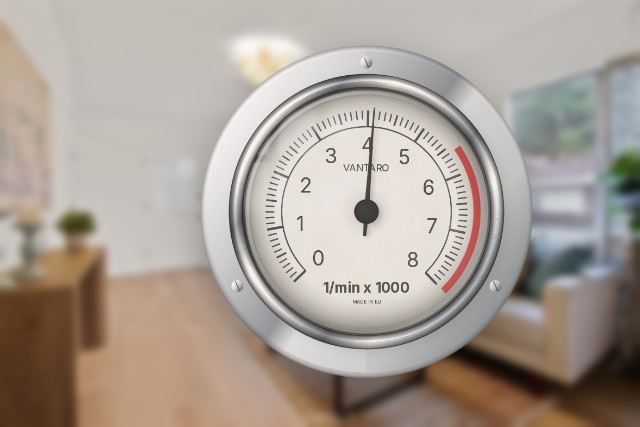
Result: 4100 rpm
